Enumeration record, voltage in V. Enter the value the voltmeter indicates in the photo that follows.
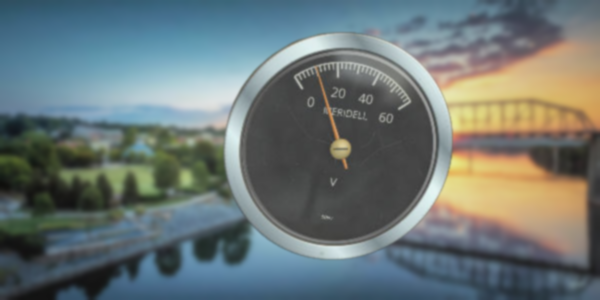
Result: 10 V
